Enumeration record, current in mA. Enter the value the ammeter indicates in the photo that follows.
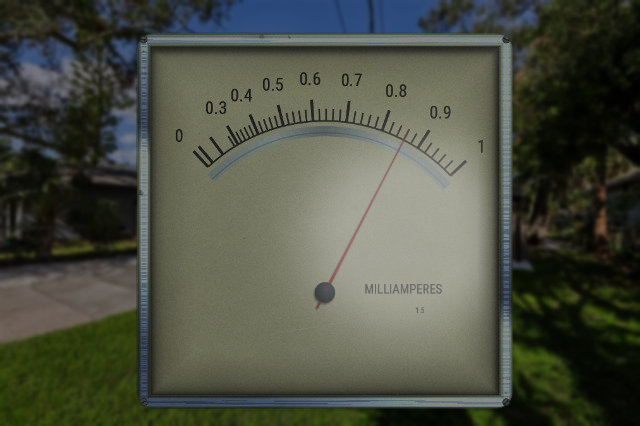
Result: 0.86 mA
